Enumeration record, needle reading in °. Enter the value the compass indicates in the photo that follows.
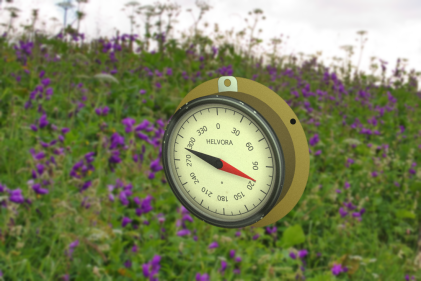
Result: 110 °
